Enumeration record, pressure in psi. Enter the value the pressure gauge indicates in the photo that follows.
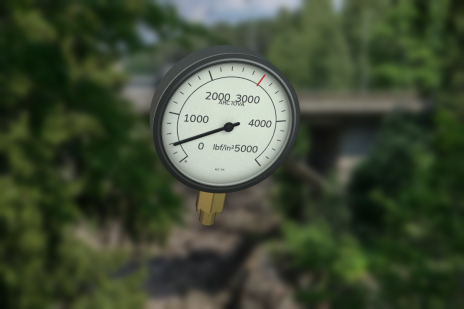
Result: 400 psi
